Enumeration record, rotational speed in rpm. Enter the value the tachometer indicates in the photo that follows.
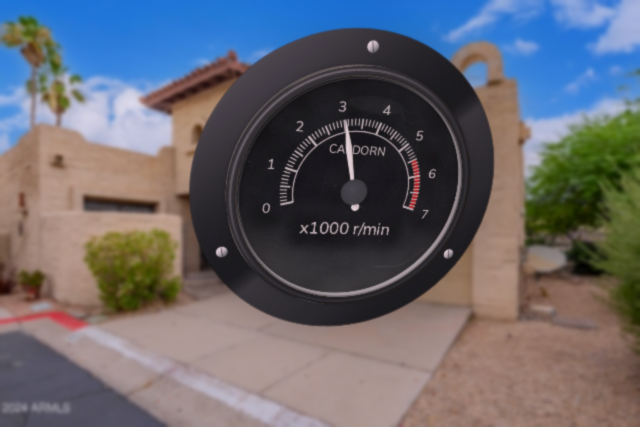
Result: 3000 rpm
